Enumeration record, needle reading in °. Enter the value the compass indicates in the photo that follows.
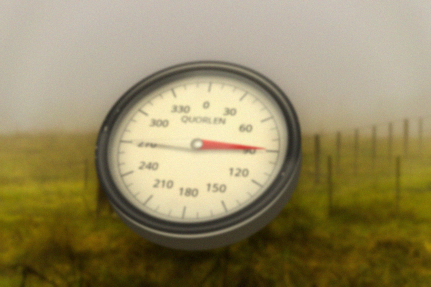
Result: 90 °
